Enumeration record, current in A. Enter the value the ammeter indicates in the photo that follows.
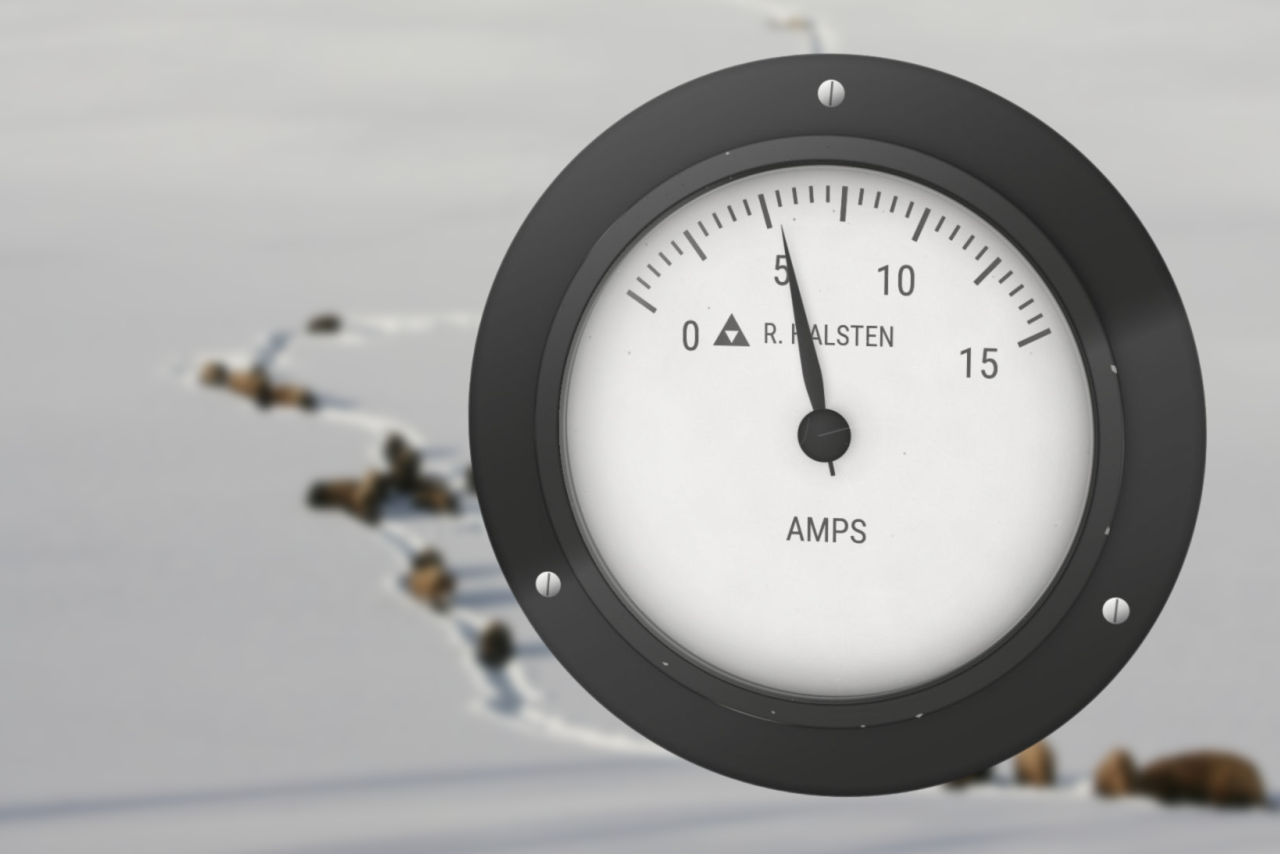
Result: 5.5 A
